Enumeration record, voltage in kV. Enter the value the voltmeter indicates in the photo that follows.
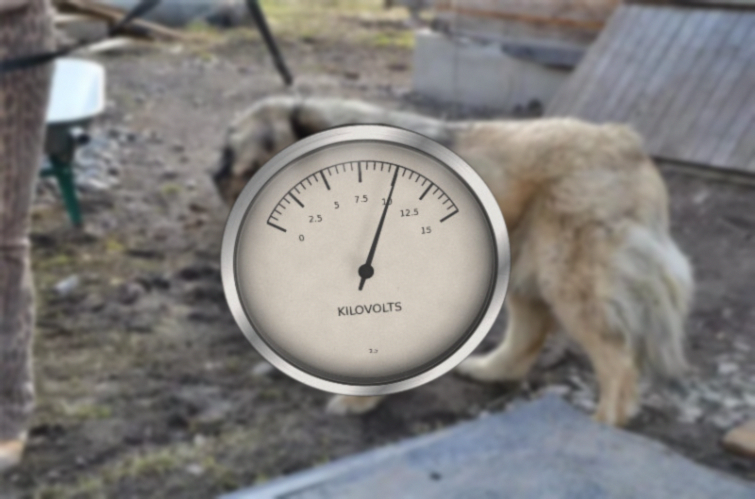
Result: 10 kV
